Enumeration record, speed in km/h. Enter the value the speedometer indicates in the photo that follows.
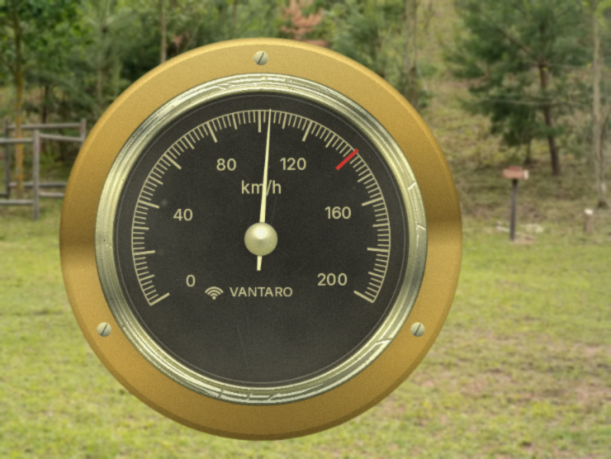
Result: 104 km/h
